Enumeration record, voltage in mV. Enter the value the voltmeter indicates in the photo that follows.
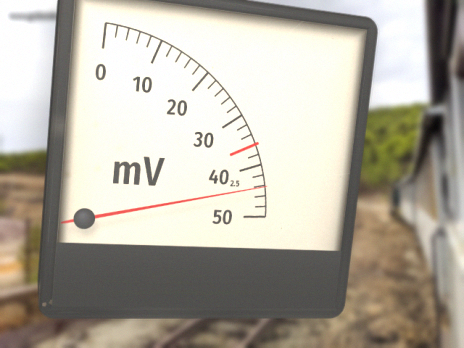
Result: 44 mV
